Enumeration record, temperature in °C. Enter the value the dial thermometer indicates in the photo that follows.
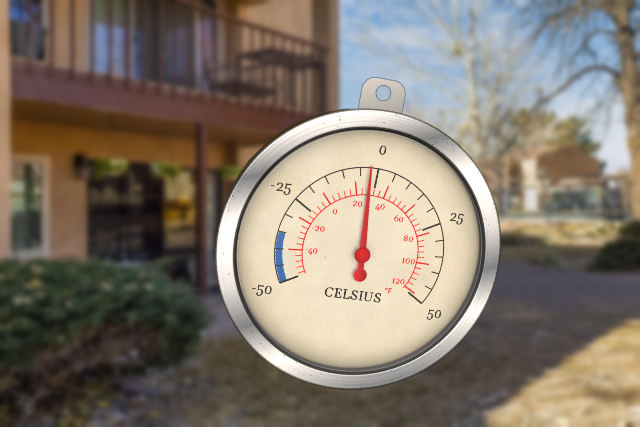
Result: -2.5 °C
